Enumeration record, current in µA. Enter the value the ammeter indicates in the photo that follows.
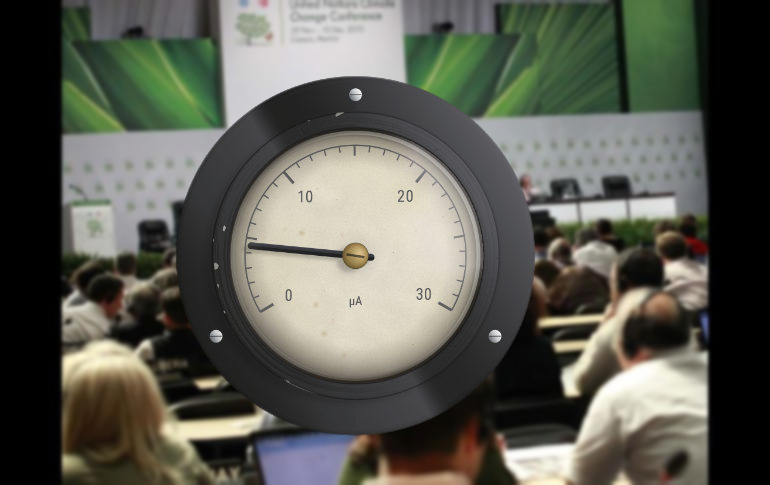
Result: 4.5 µA
